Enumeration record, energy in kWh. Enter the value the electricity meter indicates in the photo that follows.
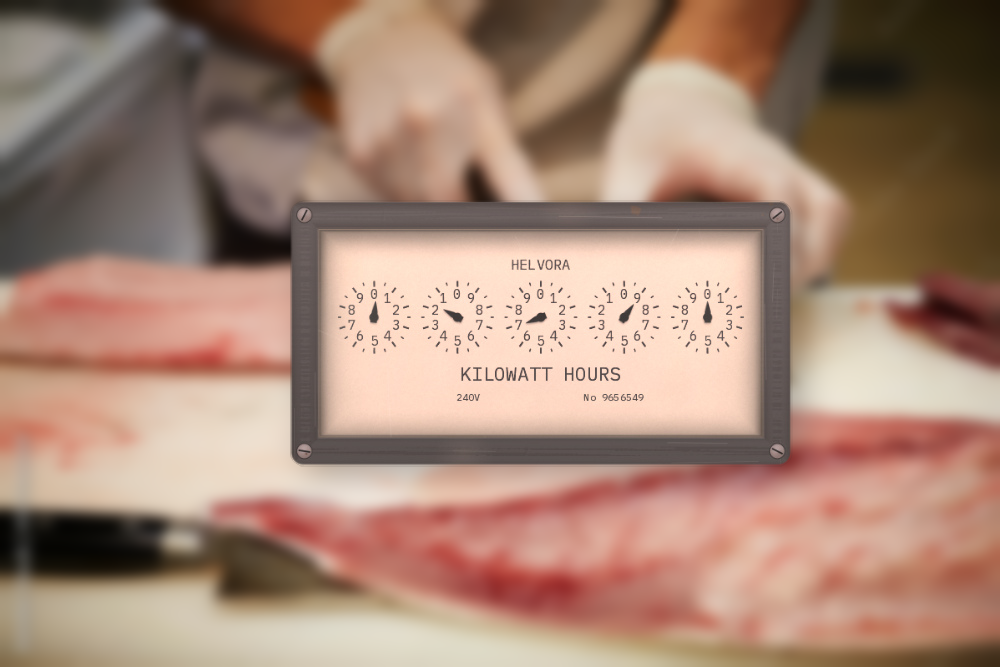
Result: 1690 kWh
